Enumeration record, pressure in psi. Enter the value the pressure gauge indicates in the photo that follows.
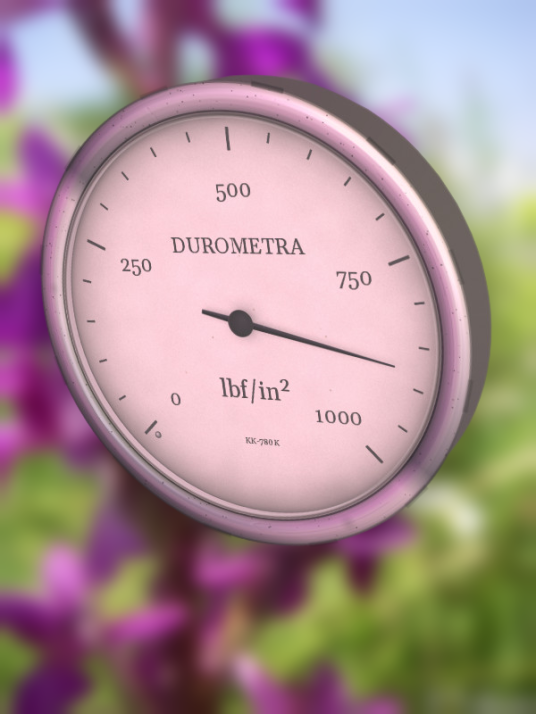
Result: 875 psi
